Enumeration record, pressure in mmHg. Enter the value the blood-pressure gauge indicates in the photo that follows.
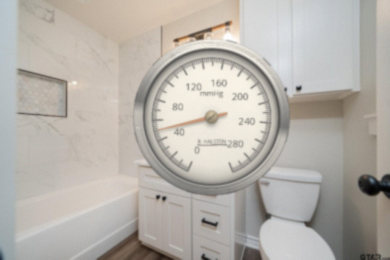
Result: 50 mmHg
